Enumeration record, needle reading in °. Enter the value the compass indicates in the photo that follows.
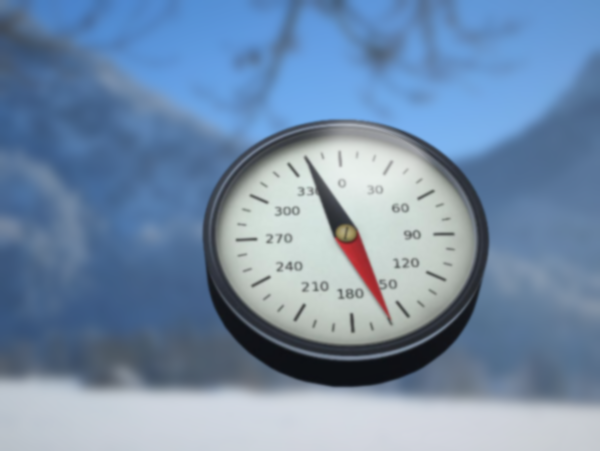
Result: 160 °
